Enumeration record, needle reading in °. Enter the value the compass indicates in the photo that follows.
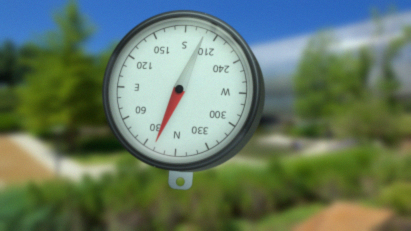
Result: 20 °
